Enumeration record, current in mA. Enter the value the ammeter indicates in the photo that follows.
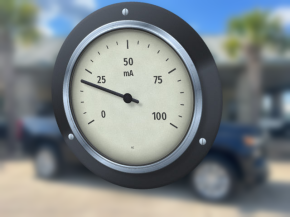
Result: 20 mA
